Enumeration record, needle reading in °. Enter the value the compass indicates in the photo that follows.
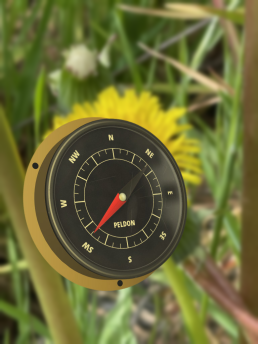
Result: 230 °
